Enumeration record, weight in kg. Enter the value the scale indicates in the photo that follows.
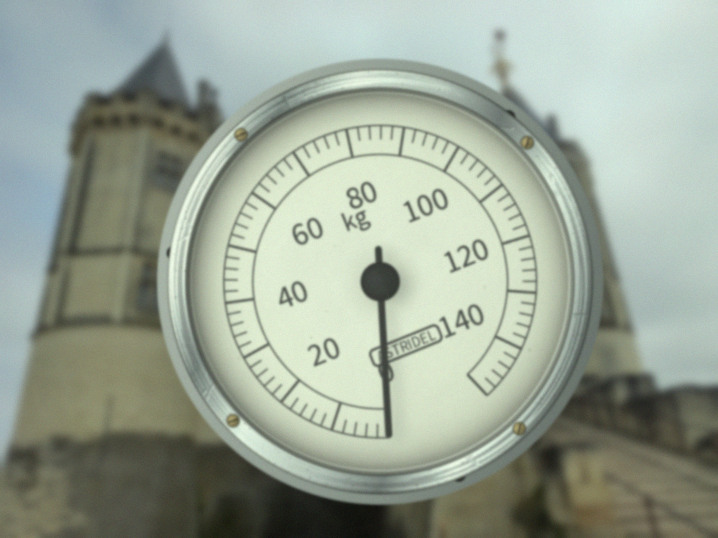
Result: 0 kg
